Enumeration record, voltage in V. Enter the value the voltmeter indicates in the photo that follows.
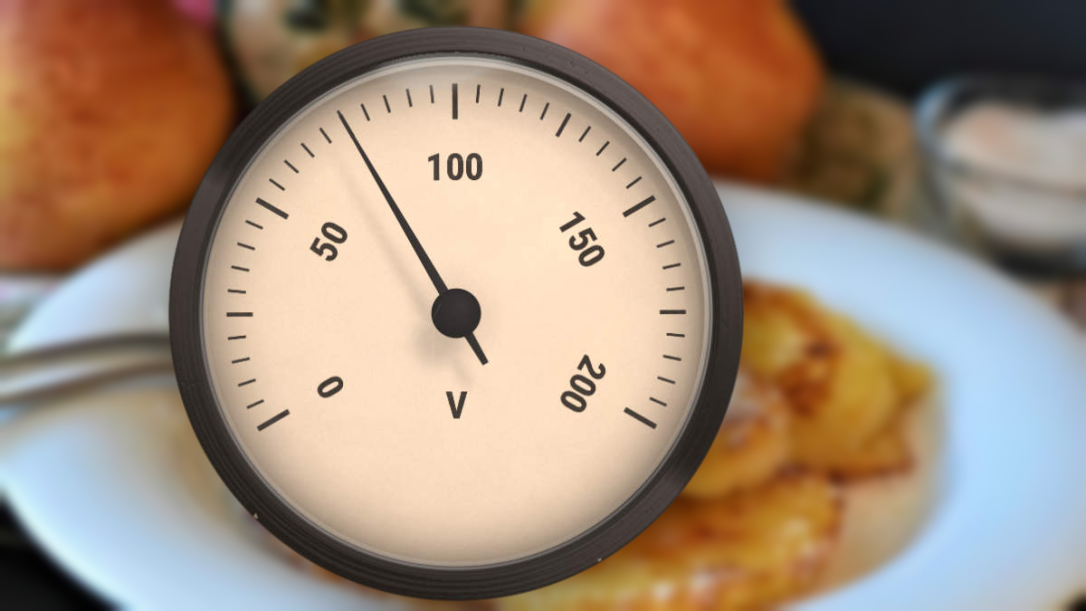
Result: 75 V
